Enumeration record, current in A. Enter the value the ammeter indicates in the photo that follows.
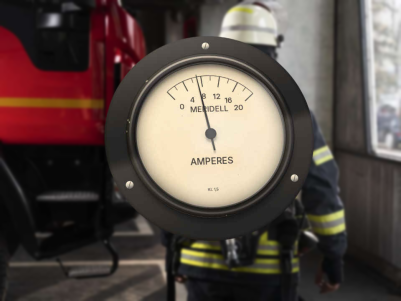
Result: 7 A
